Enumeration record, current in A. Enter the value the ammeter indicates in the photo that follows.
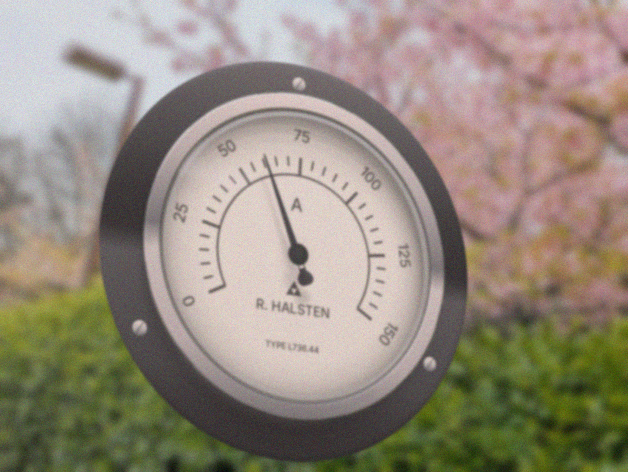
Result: 60 A
